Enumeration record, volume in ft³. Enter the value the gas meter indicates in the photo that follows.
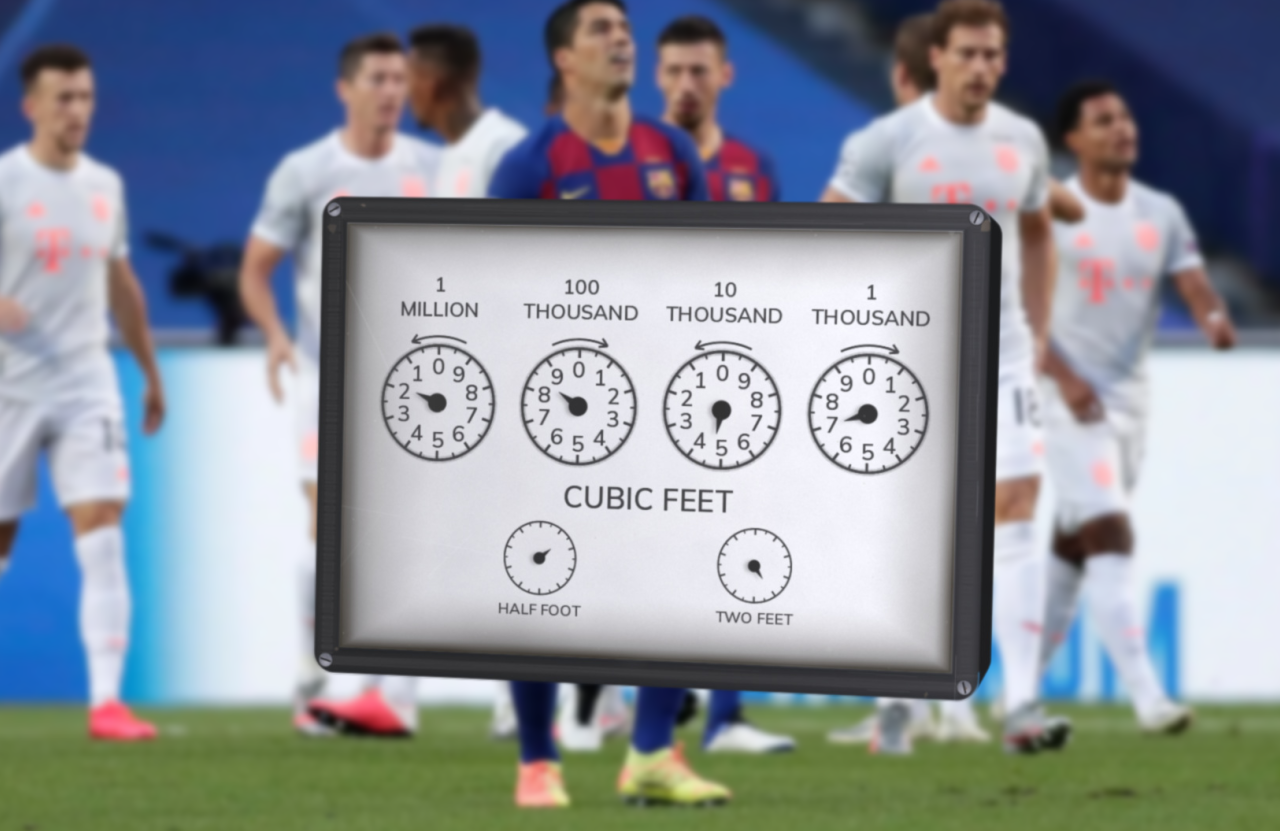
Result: 184700 ft³
